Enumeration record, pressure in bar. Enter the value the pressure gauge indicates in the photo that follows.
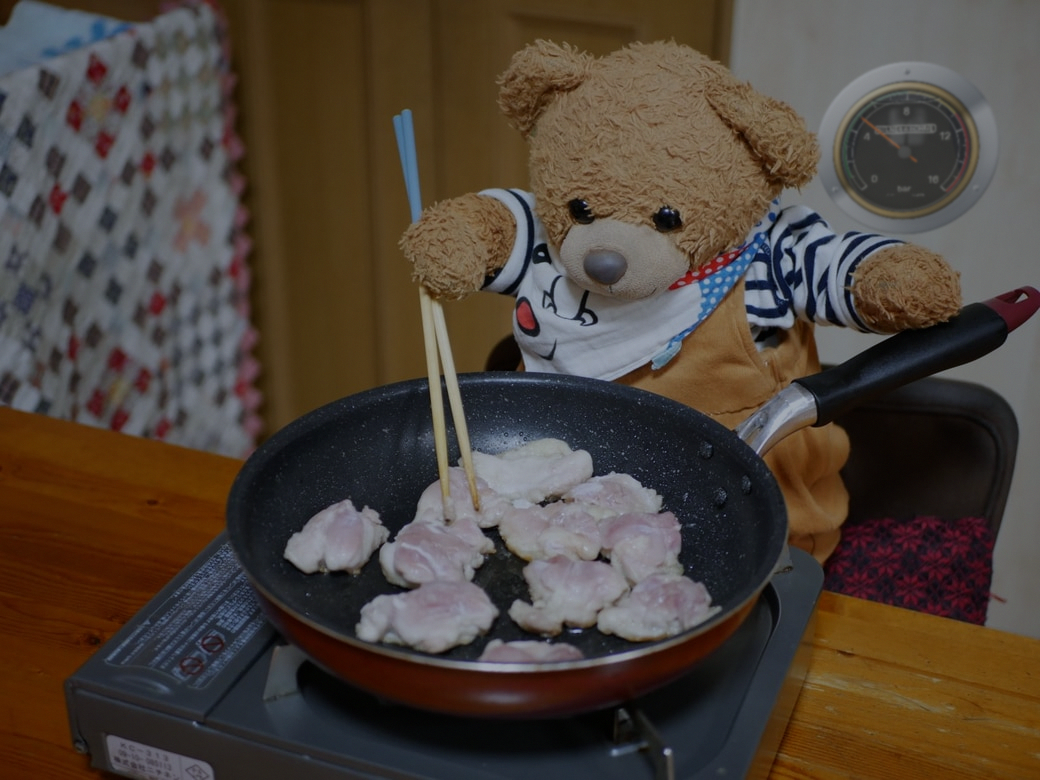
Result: 5 bar
